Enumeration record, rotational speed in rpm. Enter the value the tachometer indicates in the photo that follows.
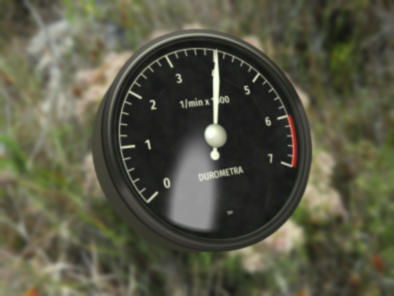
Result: 4000 rpm
